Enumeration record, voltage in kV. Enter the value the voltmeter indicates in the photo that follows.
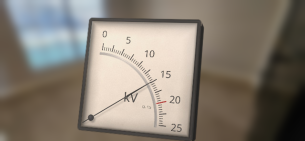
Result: 15 kV
